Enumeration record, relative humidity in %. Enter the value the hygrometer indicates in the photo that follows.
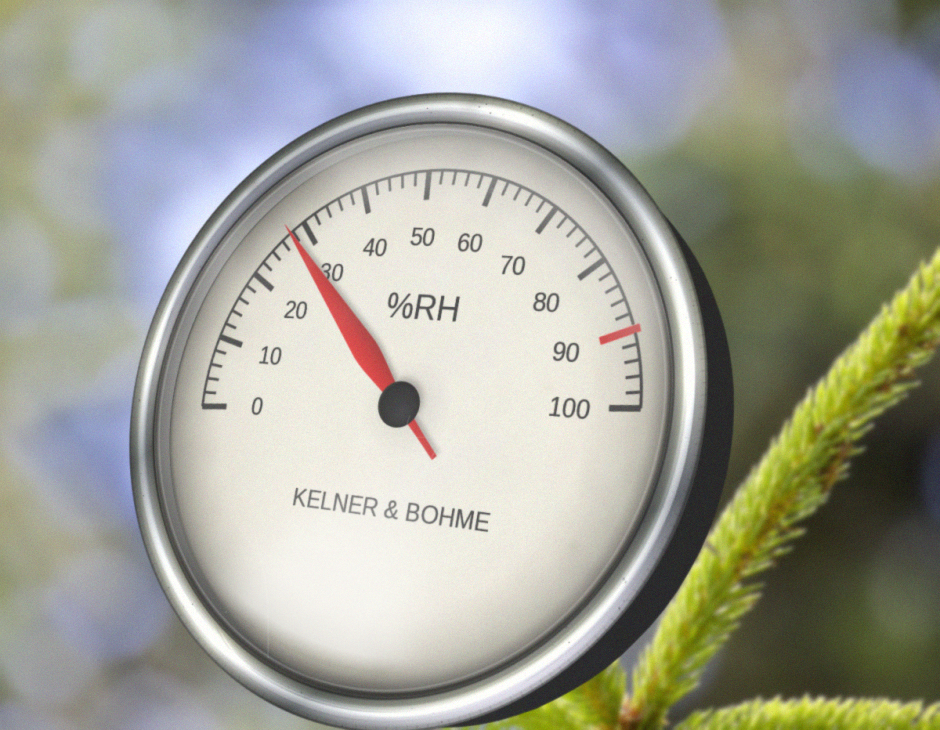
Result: 28 %
